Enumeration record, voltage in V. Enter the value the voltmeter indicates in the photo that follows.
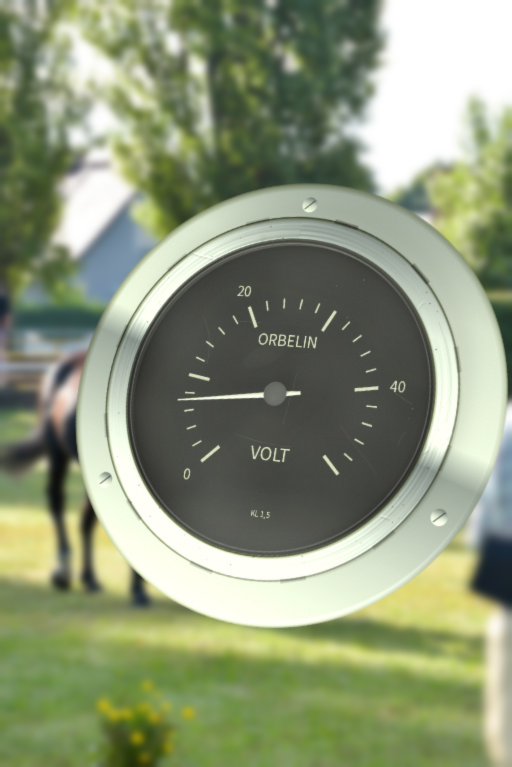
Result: 7 V
